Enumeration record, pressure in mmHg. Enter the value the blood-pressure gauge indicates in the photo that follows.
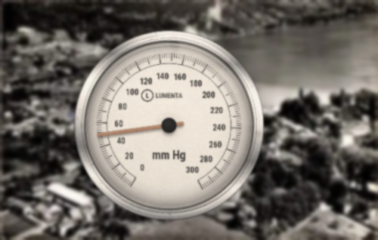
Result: 50 mmHg
